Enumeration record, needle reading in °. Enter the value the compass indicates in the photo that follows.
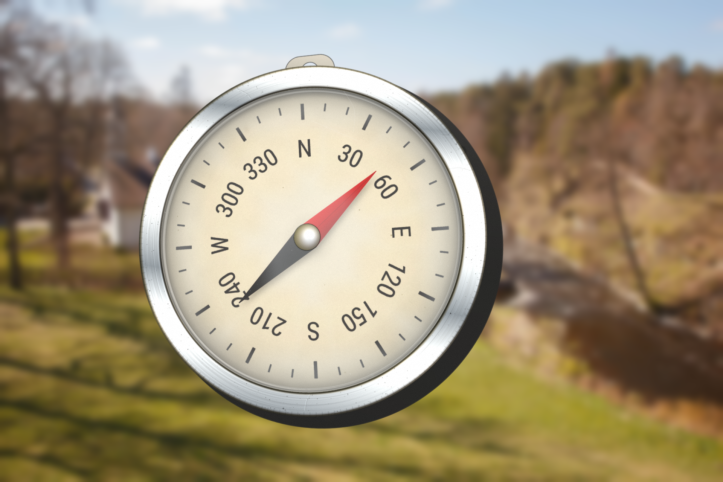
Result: 50 °
